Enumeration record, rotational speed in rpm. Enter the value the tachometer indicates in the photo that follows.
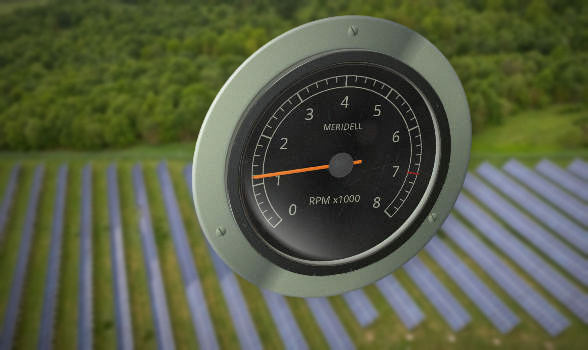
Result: 1200 rpm
